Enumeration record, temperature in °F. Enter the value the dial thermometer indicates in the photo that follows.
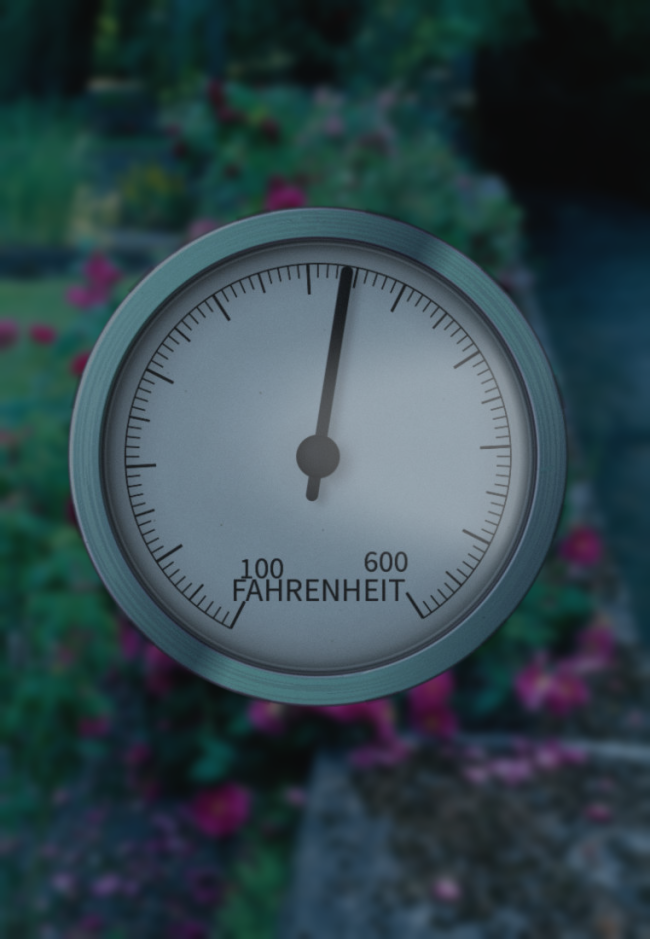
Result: 370 °F
